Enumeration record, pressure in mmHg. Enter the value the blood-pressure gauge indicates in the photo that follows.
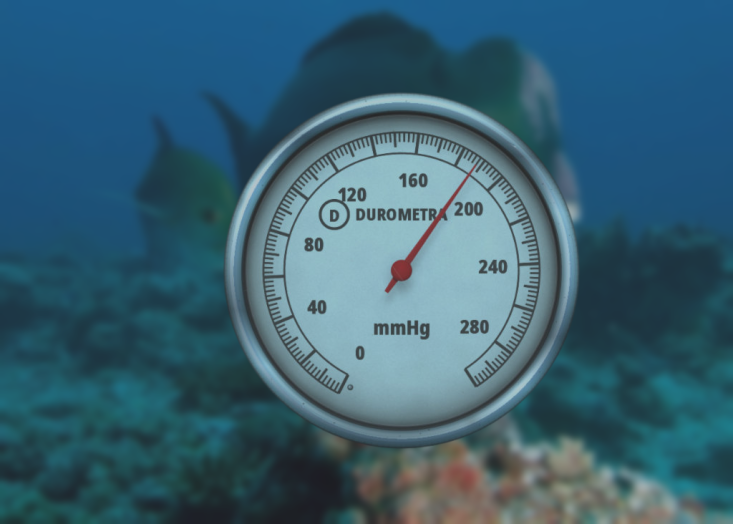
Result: 188 mmHg
